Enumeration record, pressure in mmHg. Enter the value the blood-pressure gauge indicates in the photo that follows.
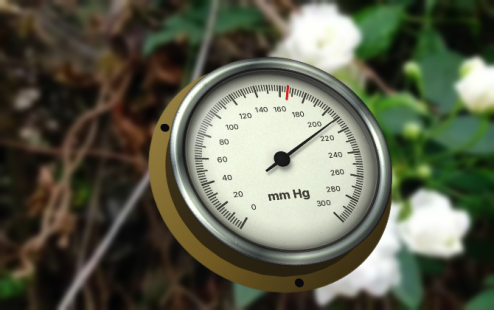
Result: 210 mmHg
